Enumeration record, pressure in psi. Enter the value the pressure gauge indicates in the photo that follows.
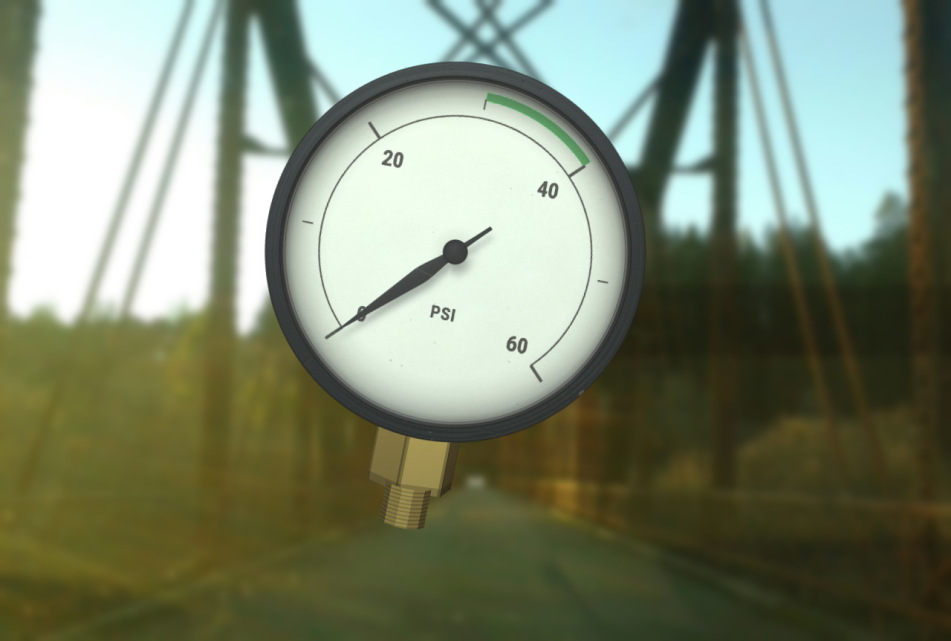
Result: 0 psi
